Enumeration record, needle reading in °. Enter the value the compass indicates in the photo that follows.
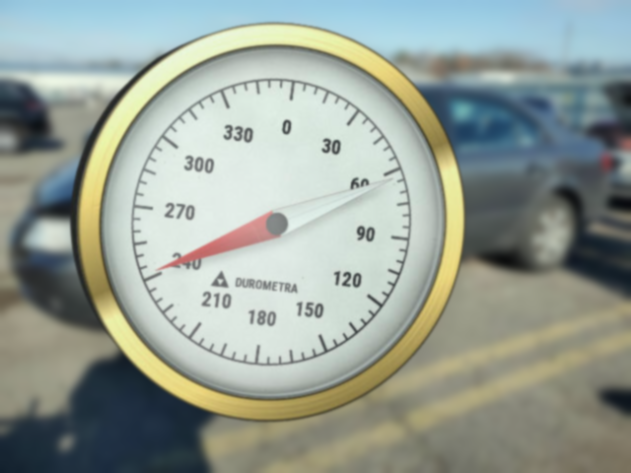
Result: 242.5 °
